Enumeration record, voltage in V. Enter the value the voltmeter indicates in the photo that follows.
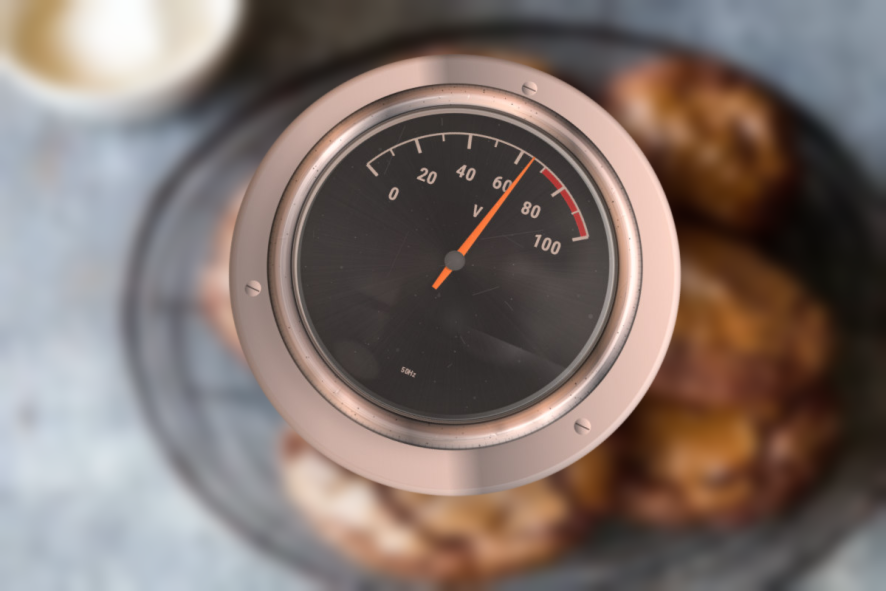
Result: 65 V
